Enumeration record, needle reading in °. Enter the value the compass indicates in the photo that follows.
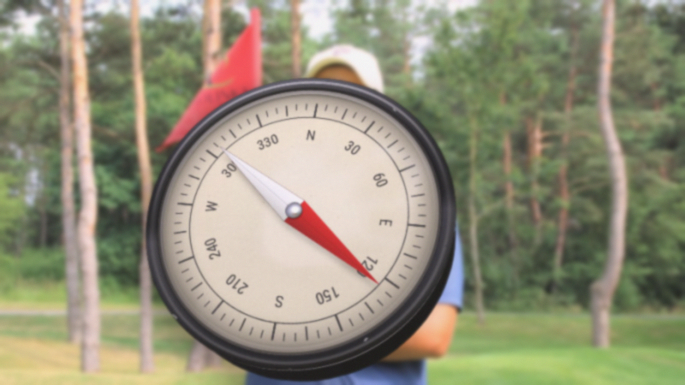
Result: 125 °
